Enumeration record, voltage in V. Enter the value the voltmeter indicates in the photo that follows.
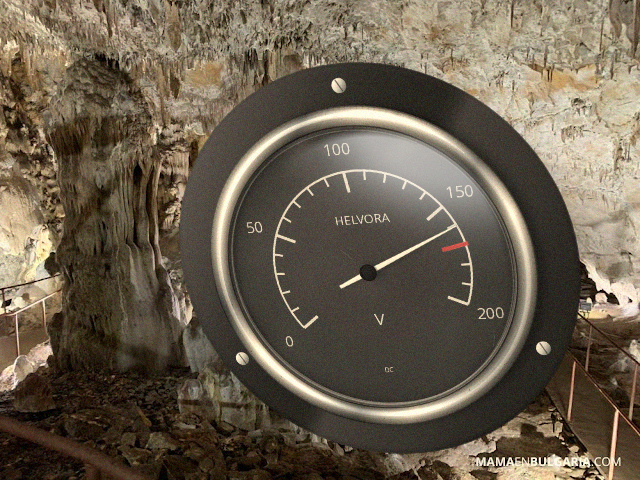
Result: 160 V
